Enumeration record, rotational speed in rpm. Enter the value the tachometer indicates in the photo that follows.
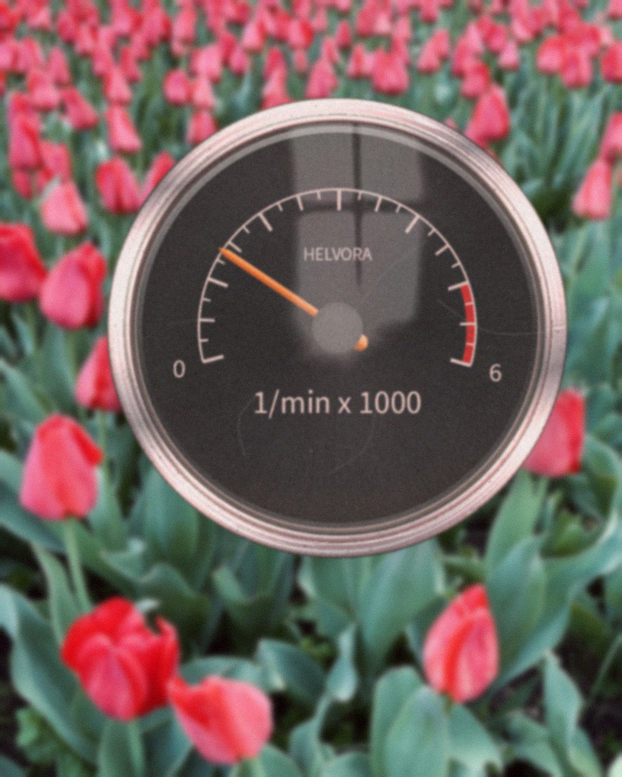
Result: 1375 rpm
